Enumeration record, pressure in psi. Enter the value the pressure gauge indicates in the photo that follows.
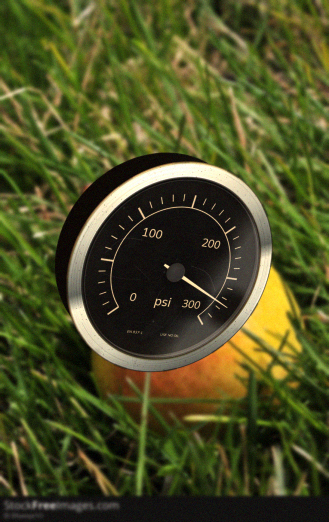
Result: 275 psi
